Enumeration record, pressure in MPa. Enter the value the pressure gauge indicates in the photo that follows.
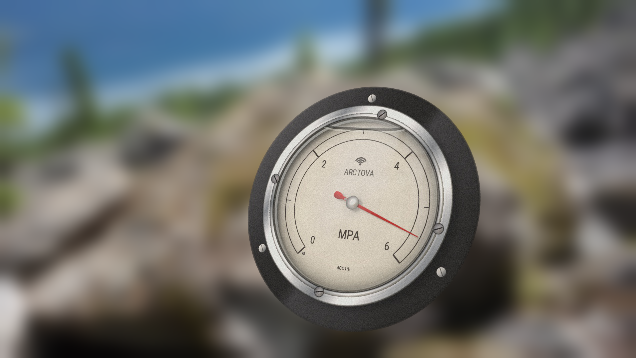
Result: 5.5 MPa
